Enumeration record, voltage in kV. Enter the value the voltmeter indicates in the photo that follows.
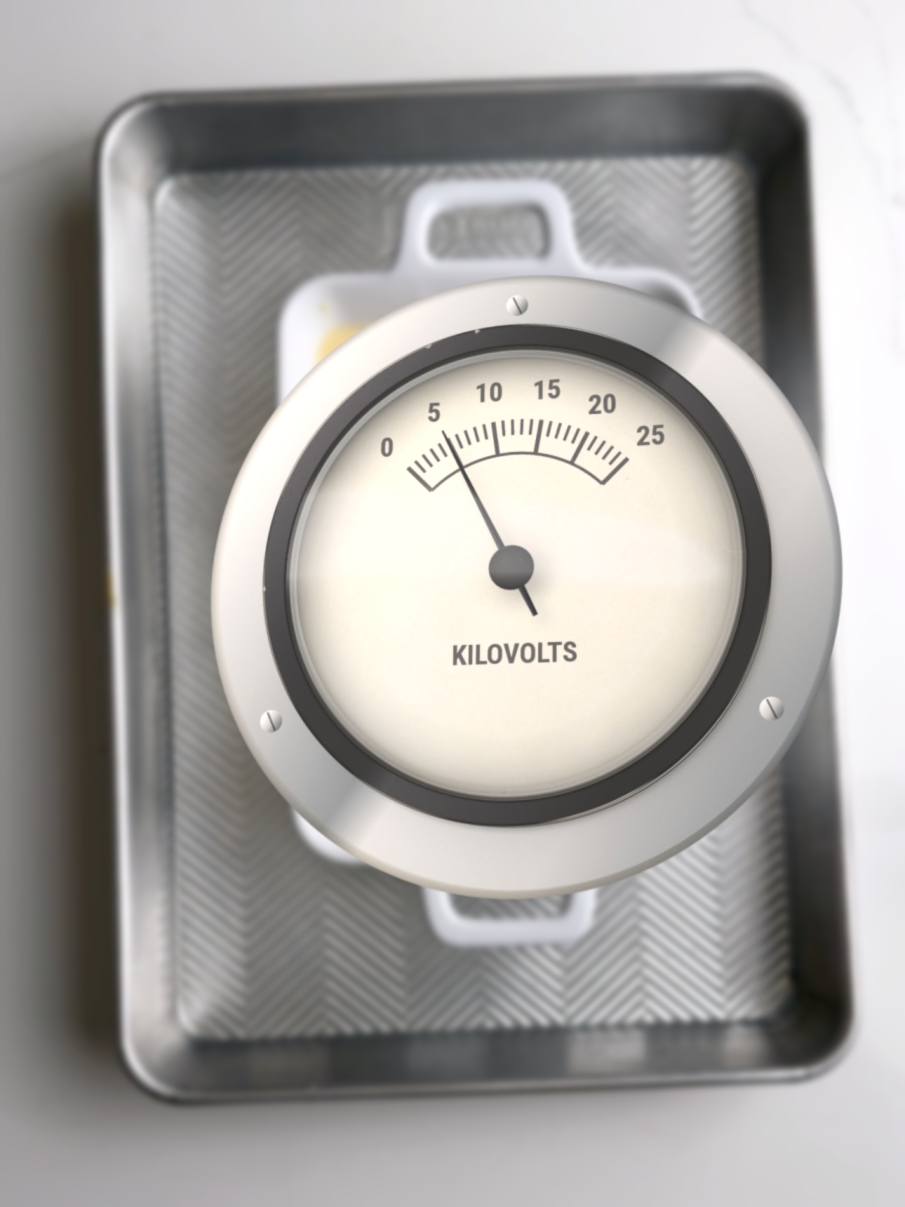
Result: 5 kV
